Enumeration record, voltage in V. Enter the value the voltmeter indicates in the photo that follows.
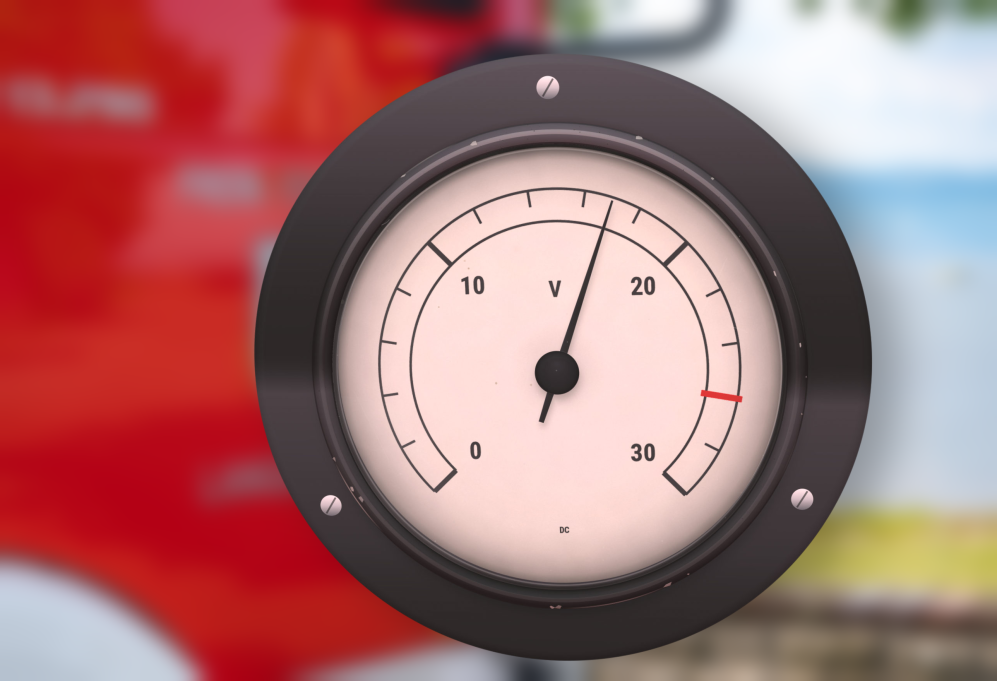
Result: 17 V
